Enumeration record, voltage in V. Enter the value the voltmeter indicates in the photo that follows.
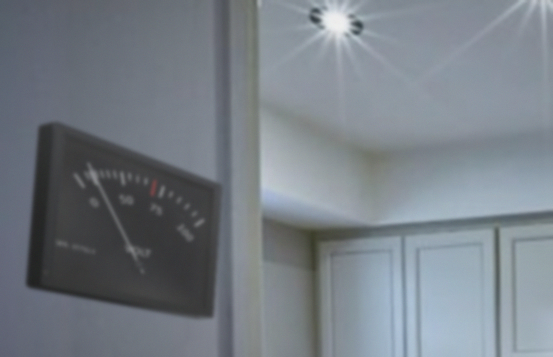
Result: 25 V
